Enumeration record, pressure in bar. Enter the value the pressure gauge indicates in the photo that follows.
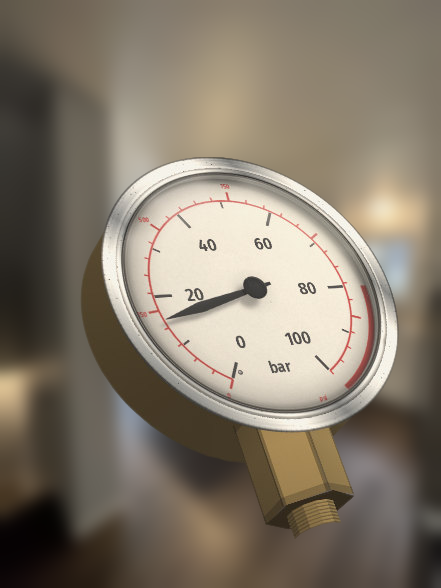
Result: 15 bar
